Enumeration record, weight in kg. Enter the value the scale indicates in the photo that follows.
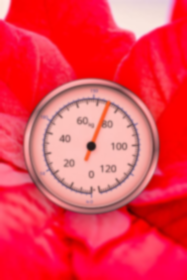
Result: 75 kg
